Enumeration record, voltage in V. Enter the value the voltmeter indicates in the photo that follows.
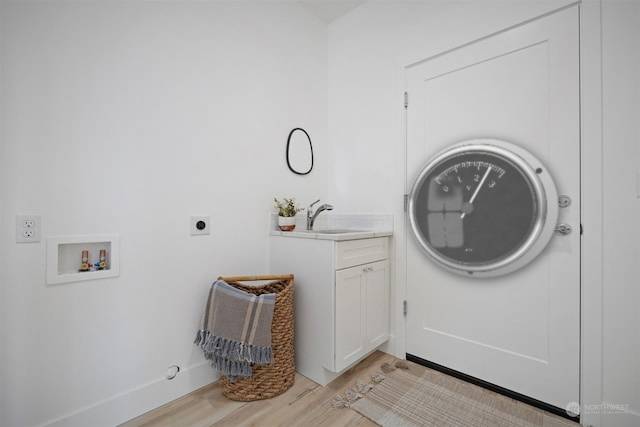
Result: 2.5 V
